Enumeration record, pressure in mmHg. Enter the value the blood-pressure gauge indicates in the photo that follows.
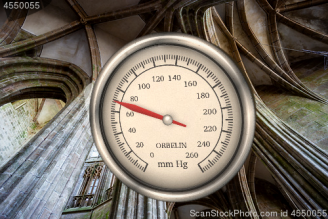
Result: 70 mmHg
